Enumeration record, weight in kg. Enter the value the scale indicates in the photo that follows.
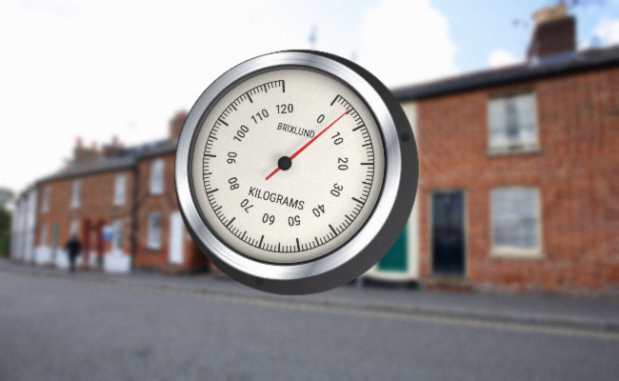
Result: 5 kg
